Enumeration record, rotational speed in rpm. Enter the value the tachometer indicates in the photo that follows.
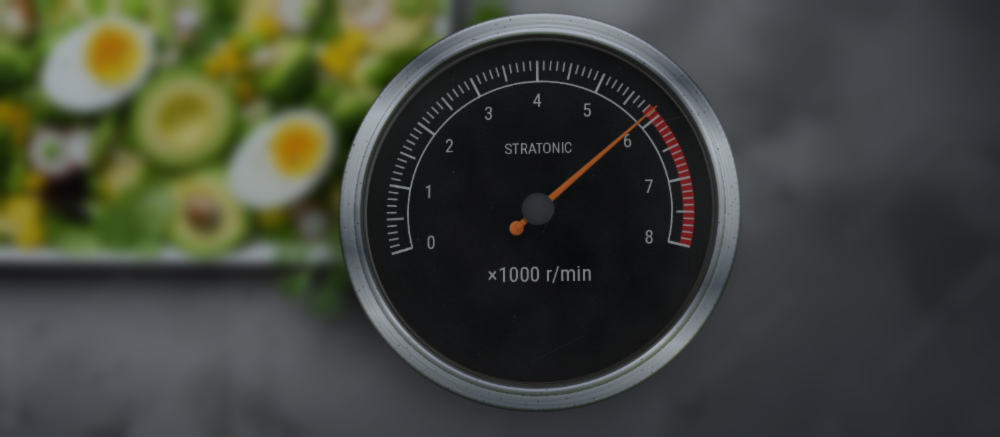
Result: 5900 rpm
